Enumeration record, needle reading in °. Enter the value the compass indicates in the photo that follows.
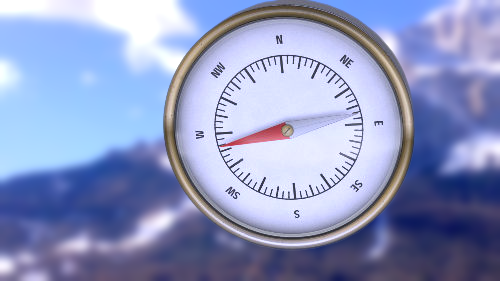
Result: 260 °
